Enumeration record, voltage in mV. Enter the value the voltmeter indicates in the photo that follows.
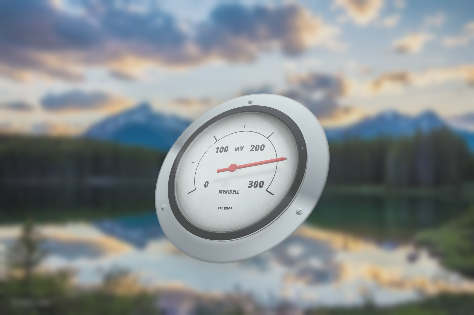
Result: 250 mV
